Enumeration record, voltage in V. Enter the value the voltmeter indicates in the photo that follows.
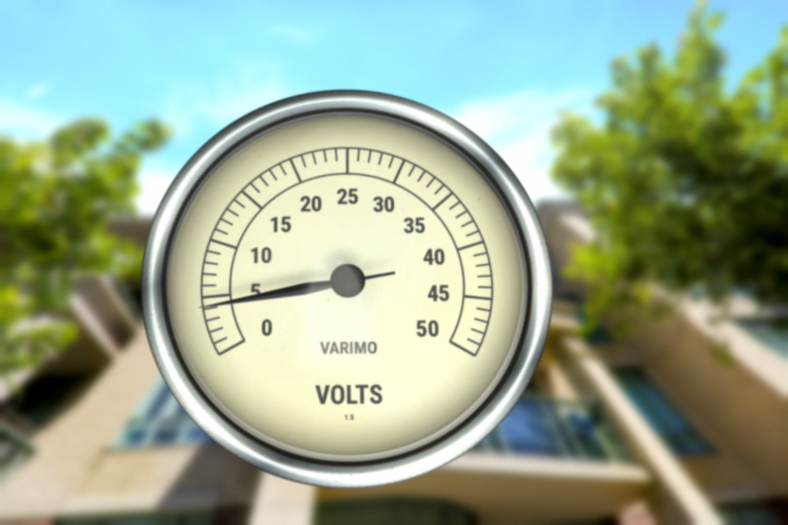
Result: 4 V
